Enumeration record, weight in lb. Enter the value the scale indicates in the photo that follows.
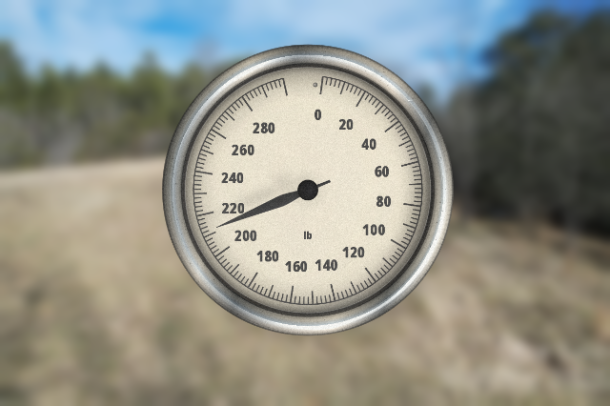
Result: 212 lb
